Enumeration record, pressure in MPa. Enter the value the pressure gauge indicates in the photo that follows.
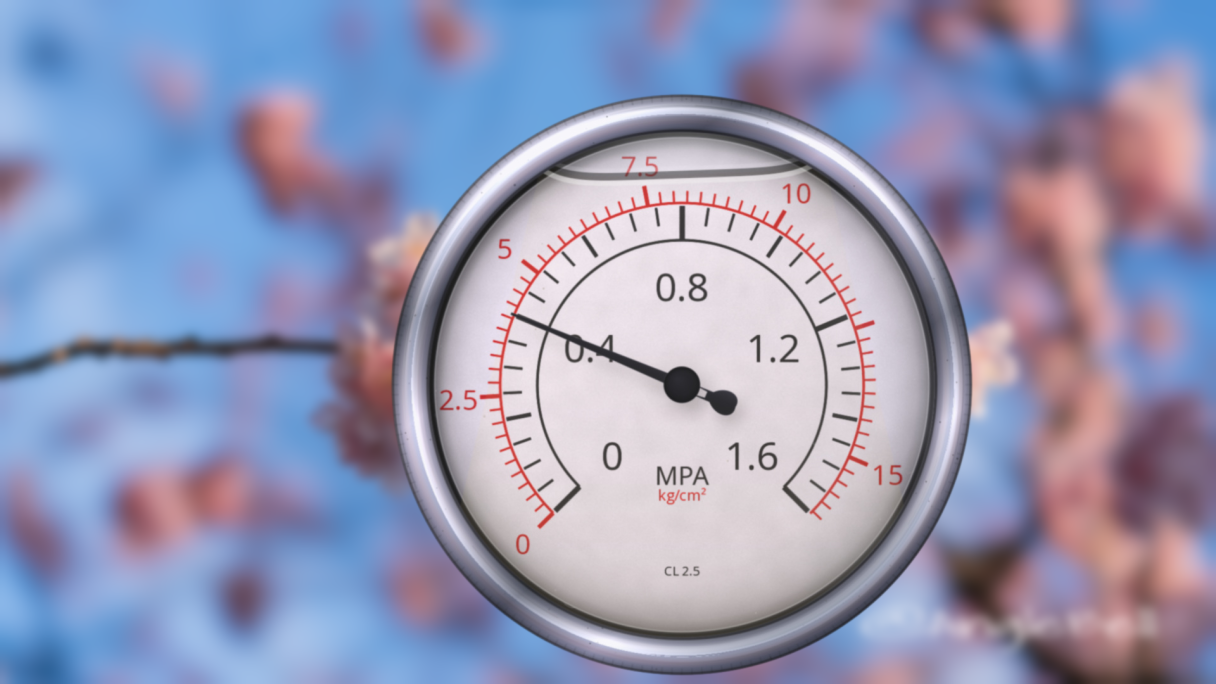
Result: 0.4 MPa
